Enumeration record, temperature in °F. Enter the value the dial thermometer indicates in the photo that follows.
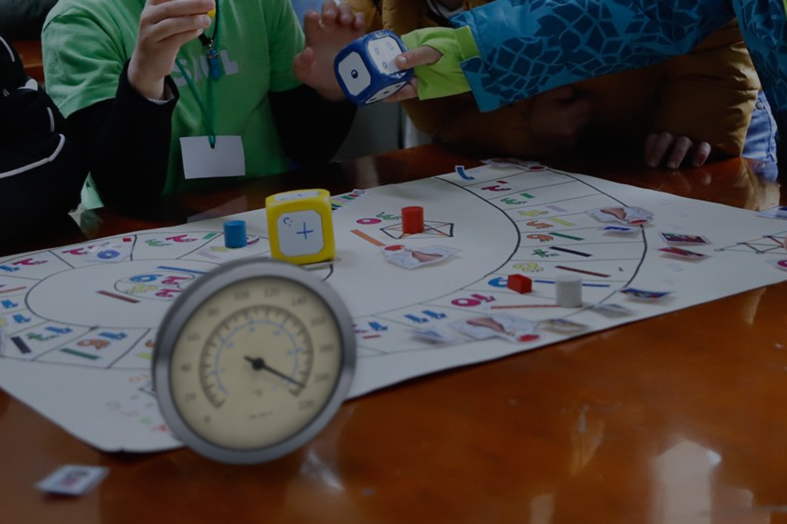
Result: 210 °F
